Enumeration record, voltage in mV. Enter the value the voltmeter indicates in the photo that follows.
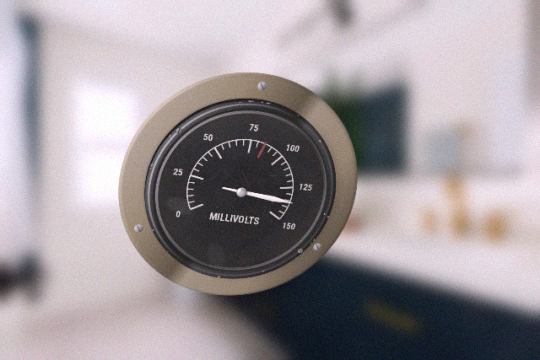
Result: 135 mV
